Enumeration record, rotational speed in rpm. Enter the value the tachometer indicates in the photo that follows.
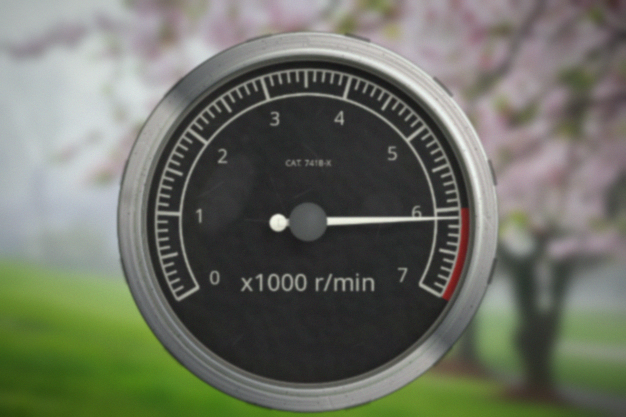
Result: 6100 rpm
